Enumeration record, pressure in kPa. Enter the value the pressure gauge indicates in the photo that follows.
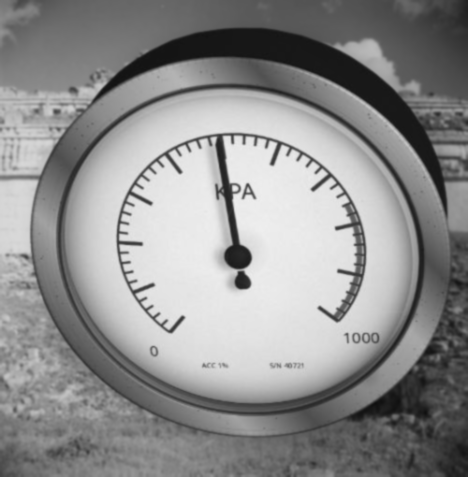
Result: 500 kPa
